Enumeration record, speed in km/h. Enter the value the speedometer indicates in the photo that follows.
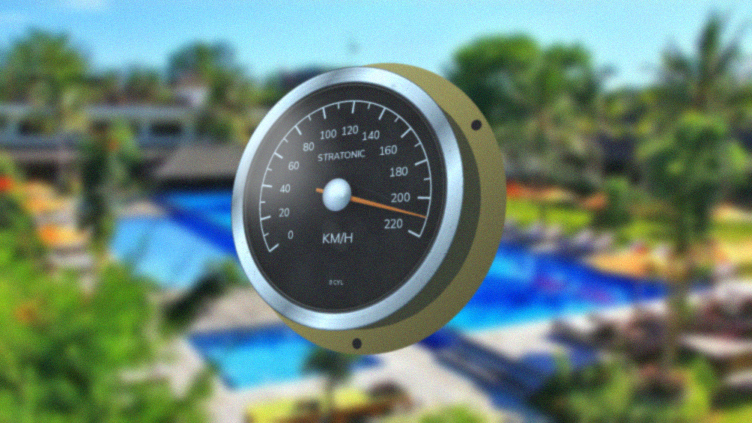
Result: 210 km/h
